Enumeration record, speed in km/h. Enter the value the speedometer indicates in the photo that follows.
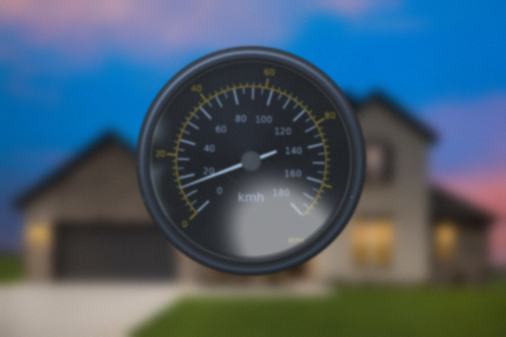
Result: 15 km/h
